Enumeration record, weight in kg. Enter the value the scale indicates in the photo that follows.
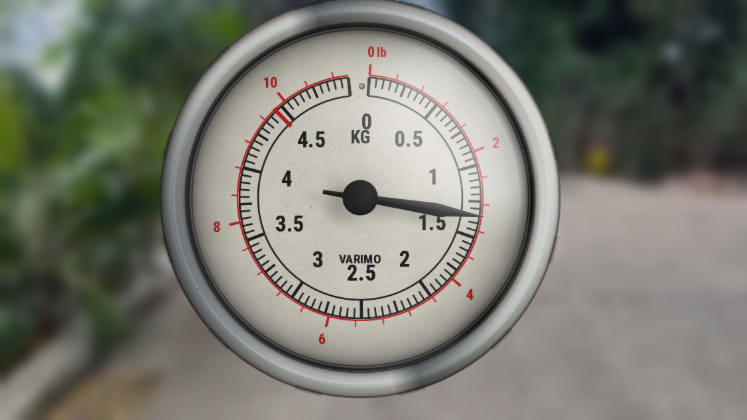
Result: 1.35 kg
